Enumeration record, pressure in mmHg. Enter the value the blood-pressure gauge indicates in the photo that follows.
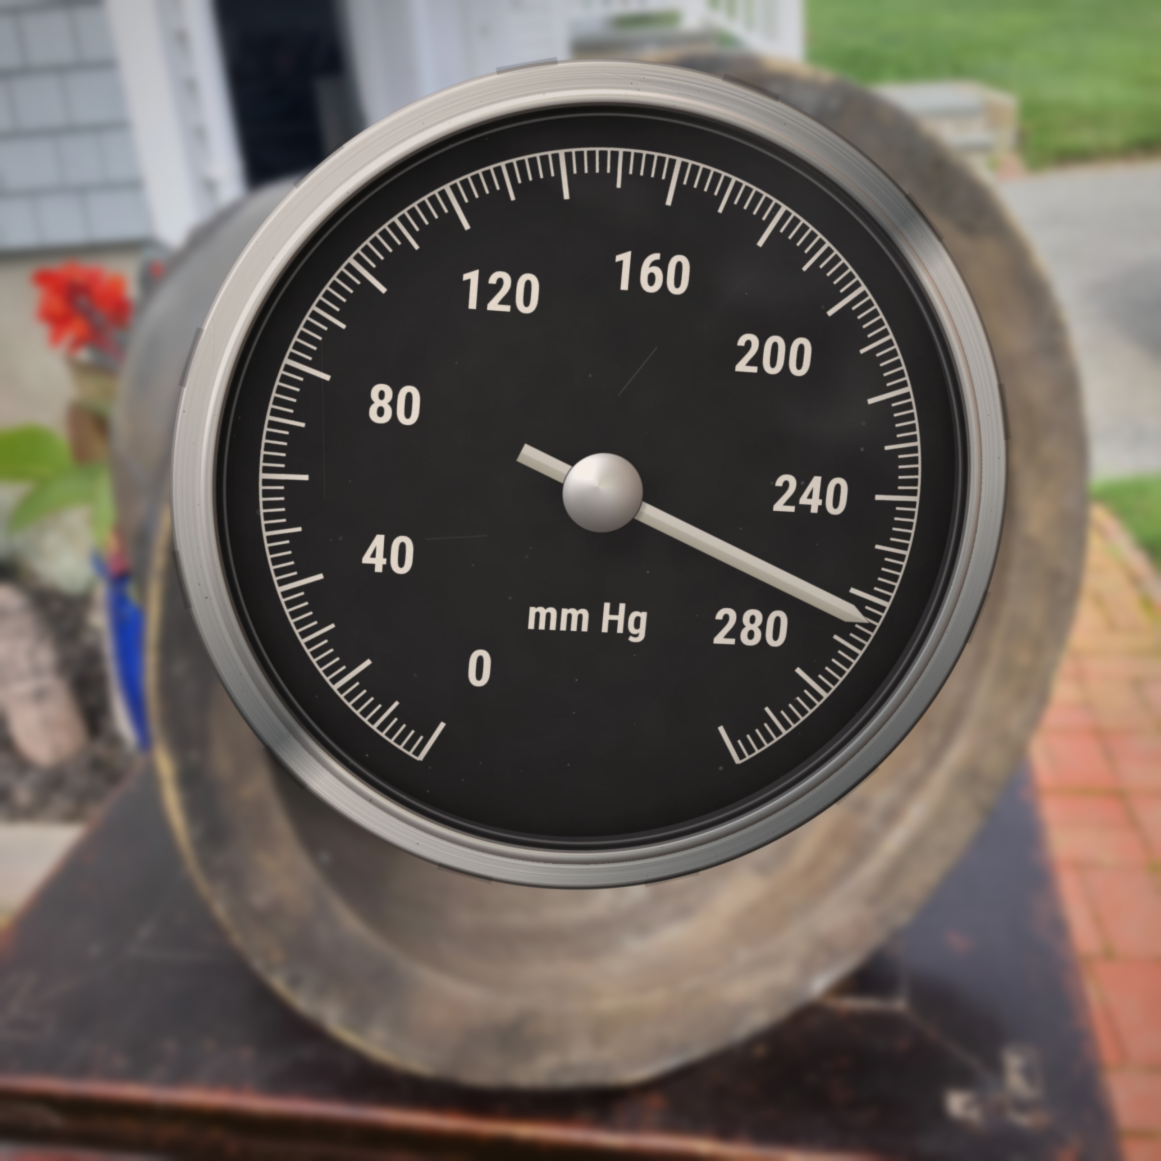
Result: 264 mmHg
